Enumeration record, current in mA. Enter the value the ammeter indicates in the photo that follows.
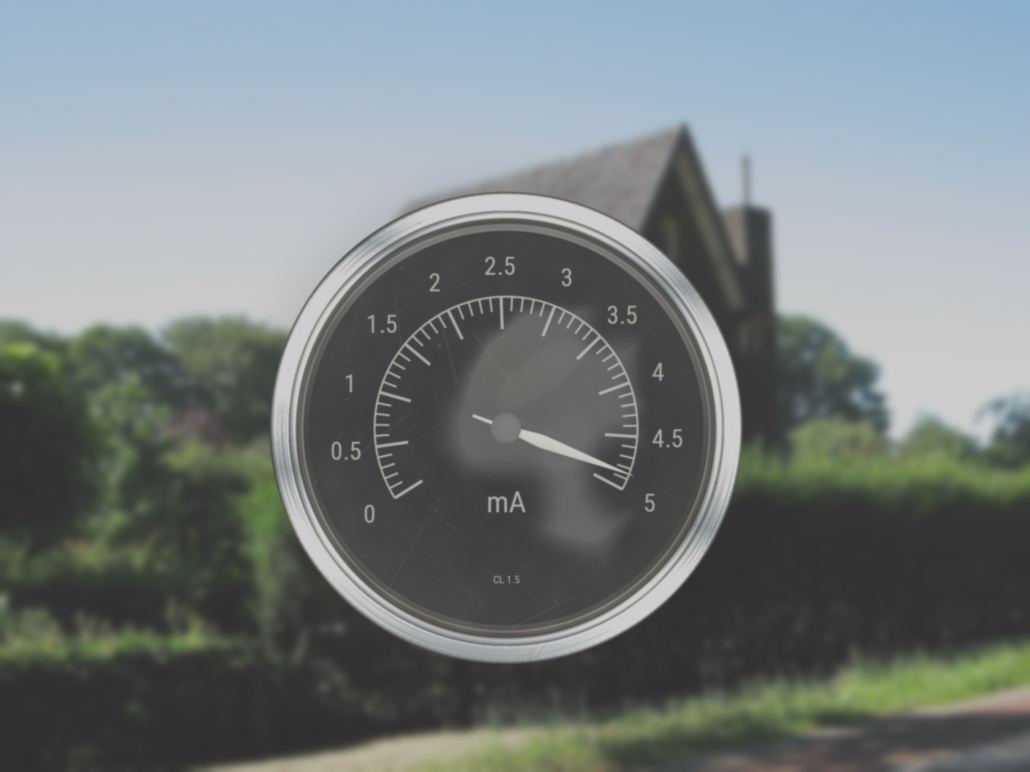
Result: 4.85 mA
